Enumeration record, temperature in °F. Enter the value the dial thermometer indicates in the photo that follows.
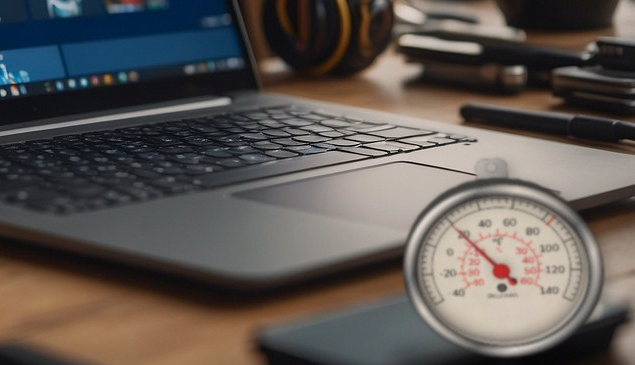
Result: 20 °F
